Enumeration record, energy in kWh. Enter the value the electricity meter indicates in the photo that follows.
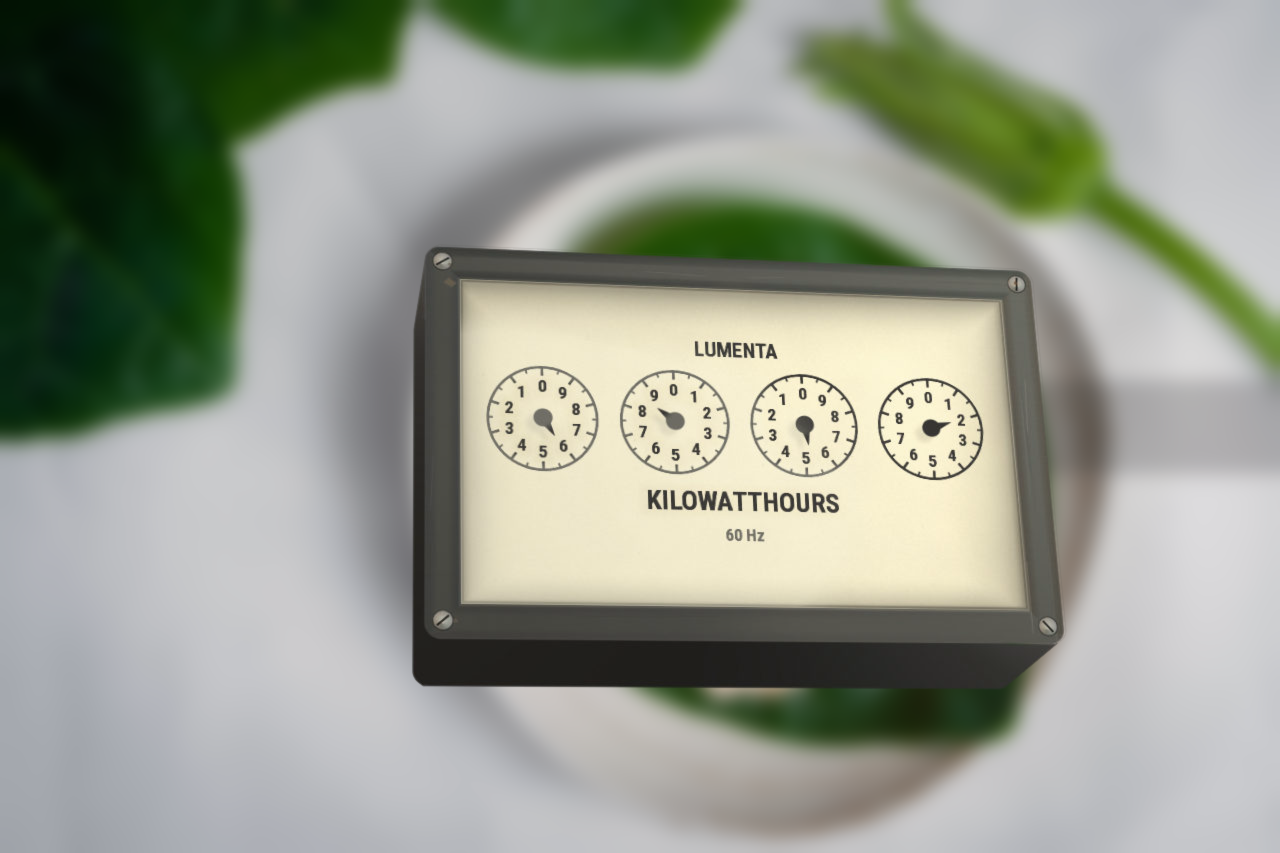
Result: 5852 kWh
